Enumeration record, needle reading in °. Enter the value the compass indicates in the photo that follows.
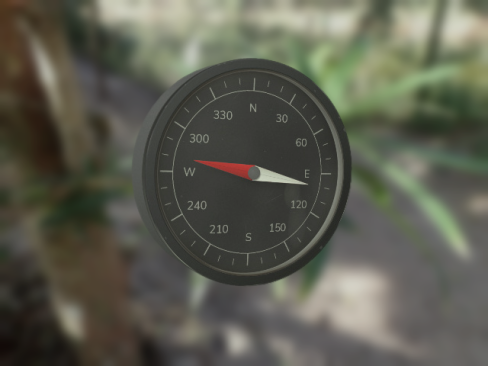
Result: 280 °
